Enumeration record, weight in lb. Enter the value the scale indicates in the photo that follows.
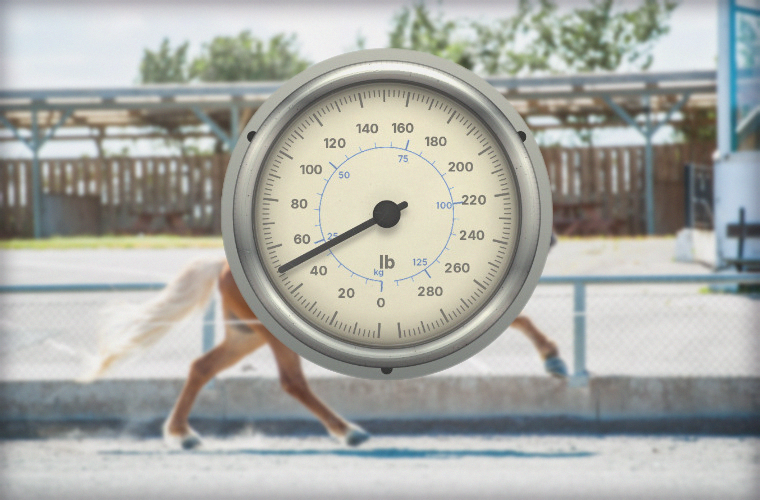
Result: 50 lb
